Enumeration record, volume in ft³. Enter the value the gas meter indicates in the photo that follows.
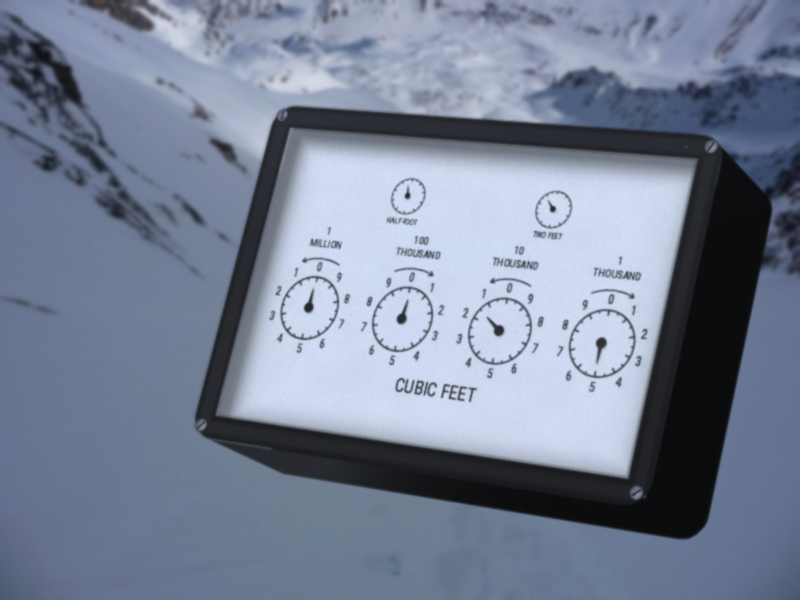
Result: 1500 ft³
